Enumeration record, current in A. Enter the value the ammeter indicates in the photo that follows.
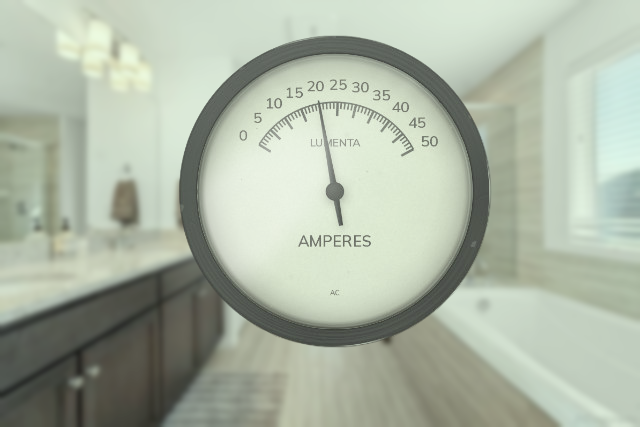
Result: 20 A
